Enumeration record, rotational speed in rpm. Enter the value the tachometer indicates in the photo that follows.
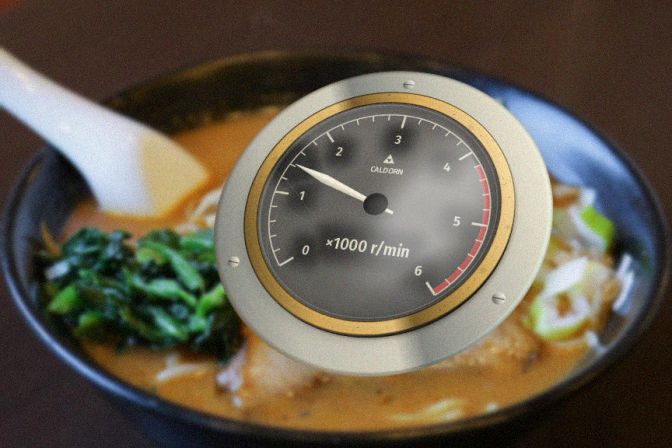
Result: 1400 rpm
